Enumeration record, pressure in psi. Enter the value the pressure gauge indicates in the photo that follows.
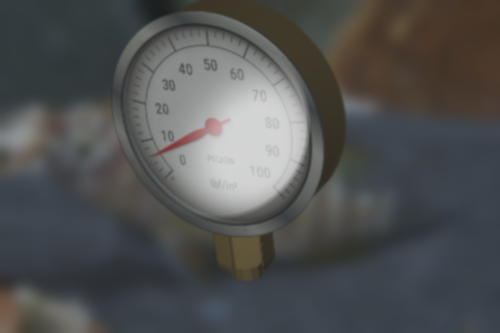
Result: 6 psi
